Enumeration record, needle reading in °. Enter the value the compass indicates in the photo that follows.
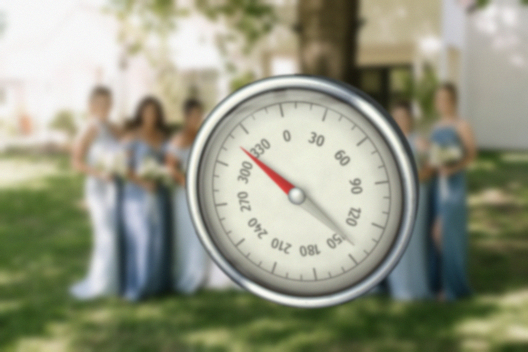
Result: 320 °
